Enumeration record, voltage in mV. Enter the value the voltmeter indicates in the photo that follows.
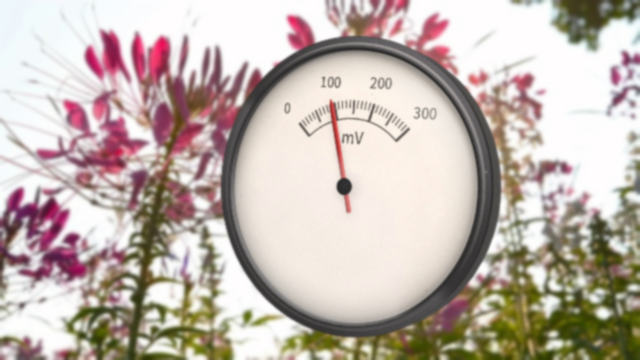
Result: 100 mV
